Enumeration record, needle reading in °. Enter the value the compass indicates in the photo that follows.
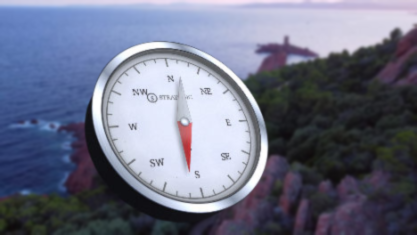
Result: 190 °
